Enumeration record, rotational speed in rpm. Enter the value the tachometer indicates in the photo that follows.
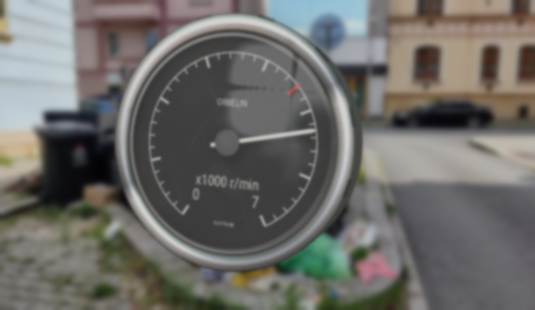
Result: 5300 rpm
